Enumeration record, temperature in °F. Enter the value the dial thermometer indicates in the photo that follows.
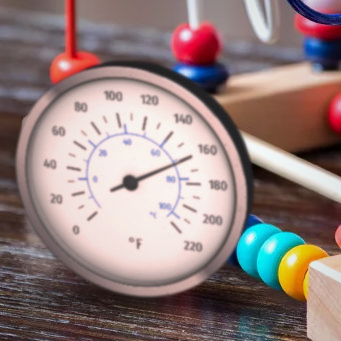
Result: 160 °F
